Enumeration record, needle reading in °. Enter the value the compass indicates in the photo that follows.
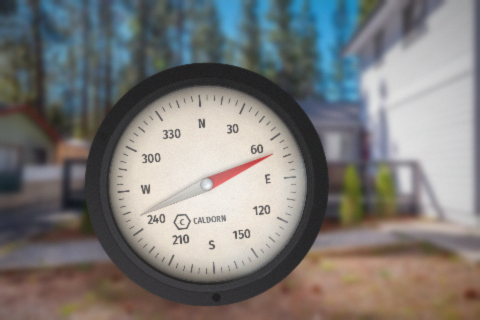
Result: 70 °
